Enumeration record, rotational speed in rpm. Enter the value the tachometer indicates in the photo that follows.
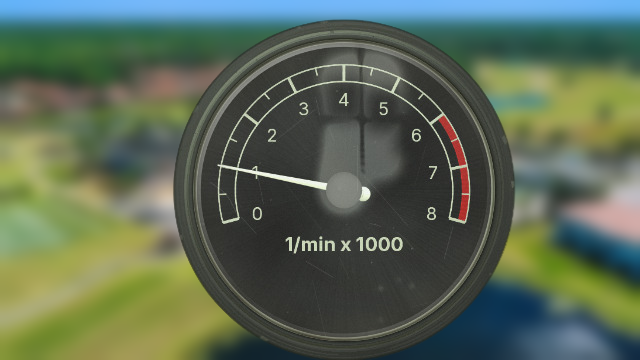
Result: 1000 rpm
